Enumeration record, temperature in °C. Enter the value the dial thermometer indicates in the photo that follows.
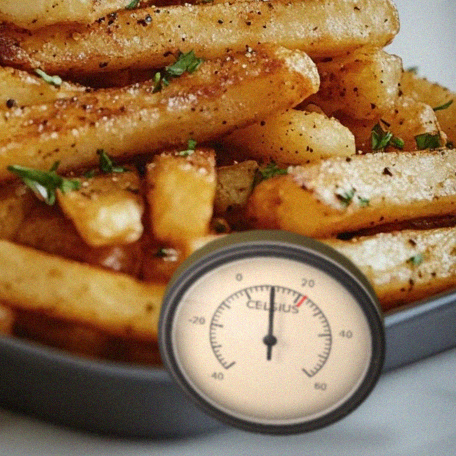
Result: 10 °C
